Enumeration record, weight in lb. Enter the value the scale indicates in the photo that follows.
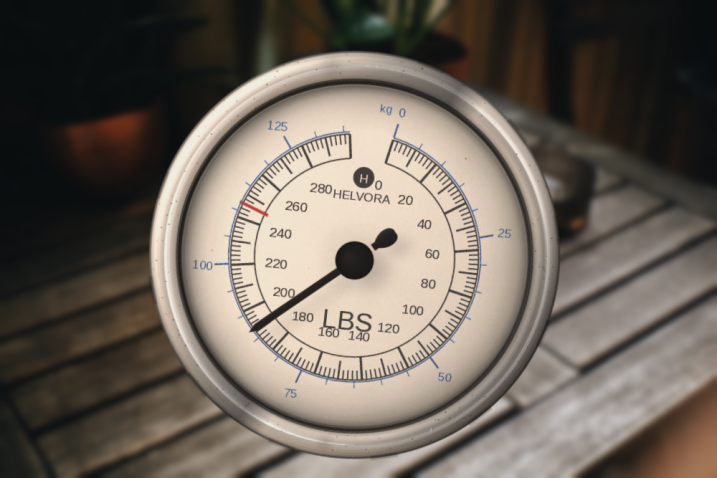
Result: 192 lb
